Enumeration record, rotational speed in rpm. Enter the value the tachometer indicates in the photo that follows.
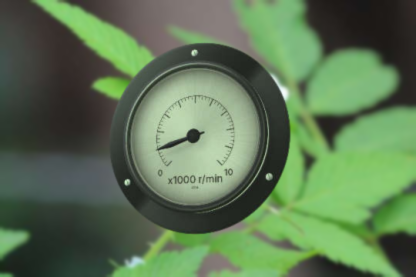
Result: 1000 rpm
